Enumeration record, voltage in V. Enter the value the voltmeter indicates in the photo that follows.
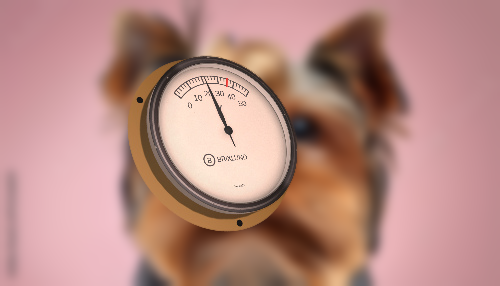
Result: 20 V
